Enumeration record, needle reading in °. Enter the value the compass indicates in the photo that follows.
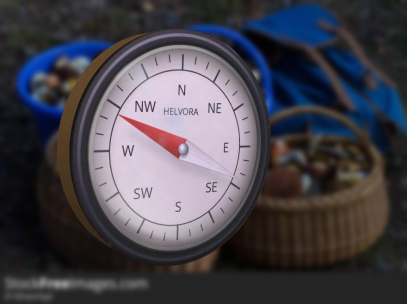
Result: 295 °
